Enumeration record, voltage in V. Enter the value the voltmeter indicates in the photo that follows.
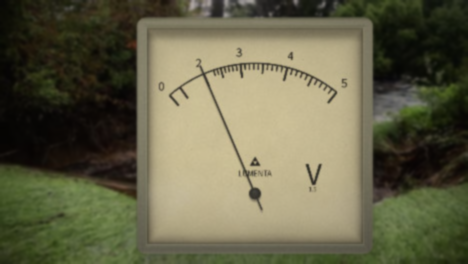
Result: 2 V
